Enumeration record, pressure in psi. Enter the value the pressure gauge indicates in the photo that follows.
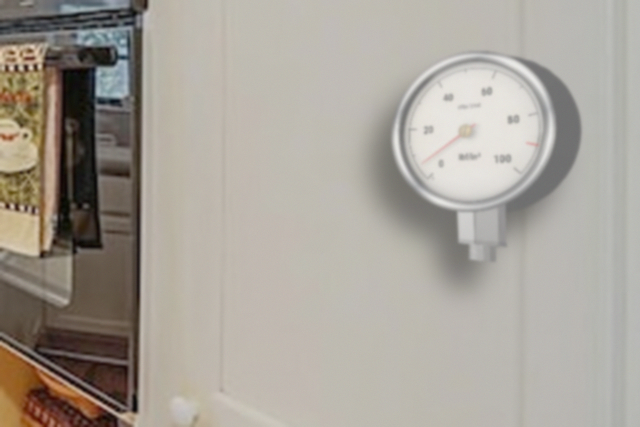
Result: 5 psi
